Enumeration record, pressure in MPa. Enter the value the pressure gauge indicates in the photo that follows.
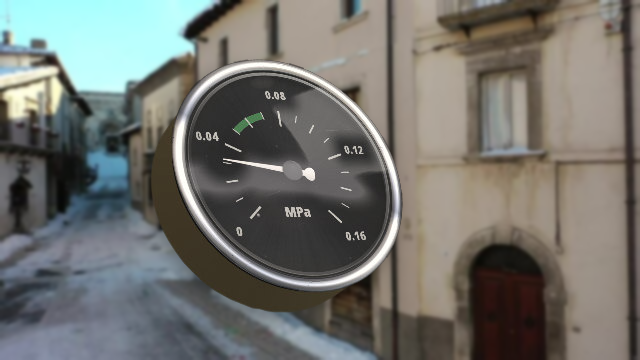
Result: 0.03 MPa
